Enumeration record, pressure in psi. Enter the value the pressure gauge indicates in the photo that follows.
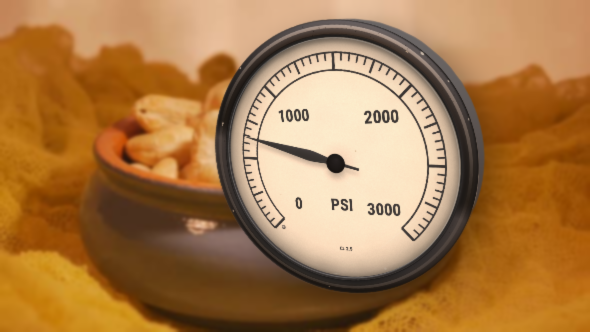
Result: 650 psi
